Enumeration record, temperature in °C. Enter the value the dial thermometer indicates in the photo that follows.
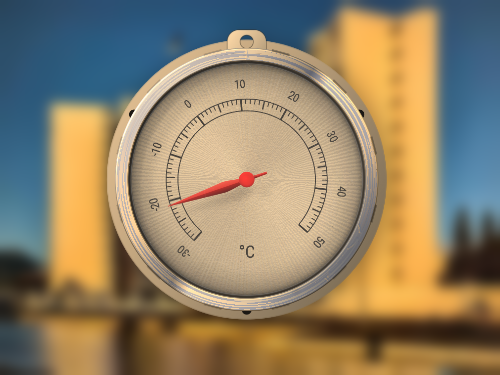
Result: -21 °C
